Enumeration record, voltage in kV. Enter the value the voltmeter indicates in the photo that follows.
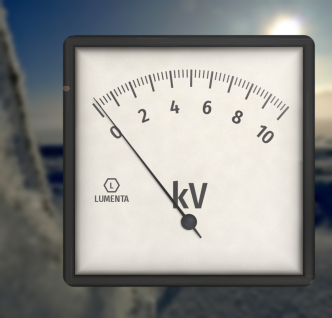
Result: 0.2 kV
